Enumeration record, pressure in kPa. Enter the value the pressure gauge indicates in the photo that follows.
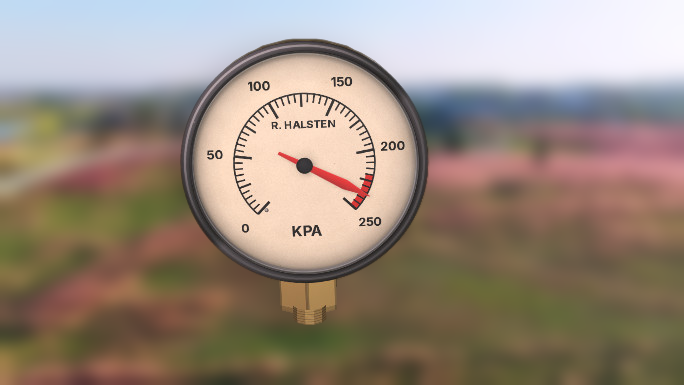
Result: 235 kPa
